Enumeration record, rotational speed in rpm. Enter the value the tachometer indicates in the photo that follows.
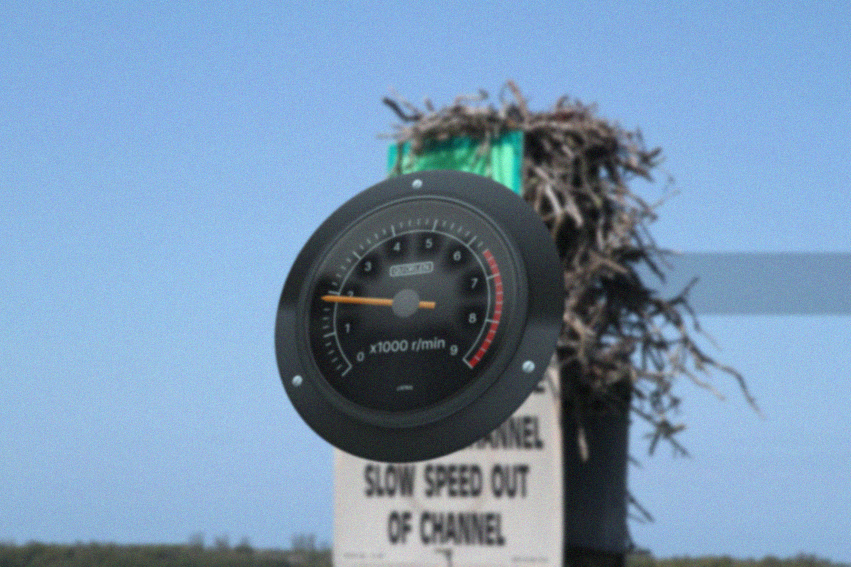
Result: 1800 rpm
